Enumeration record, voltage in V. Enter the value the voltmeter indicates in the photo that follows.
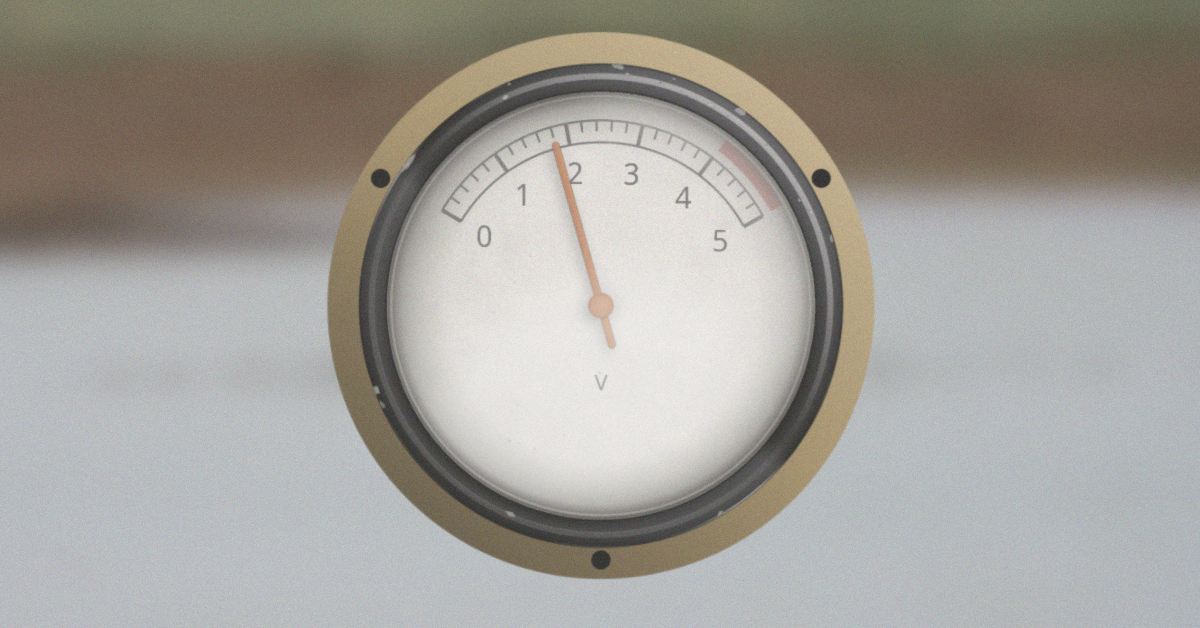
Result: 1.8 V
